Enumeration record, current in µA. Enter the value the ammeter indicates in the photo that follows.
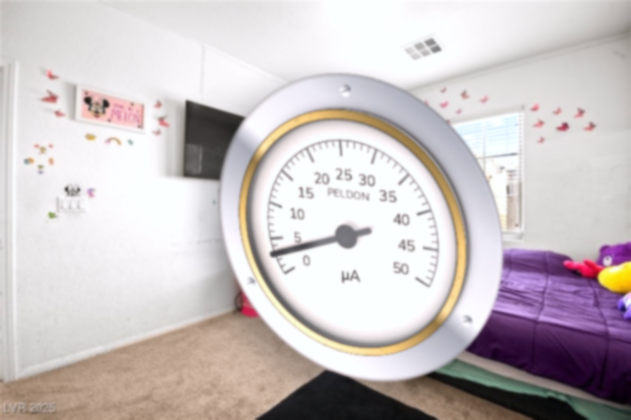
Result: 3 µA
